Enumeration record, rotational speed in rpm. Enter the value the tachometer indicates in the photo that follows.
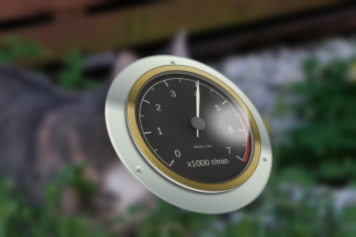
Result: 4000 rpm
